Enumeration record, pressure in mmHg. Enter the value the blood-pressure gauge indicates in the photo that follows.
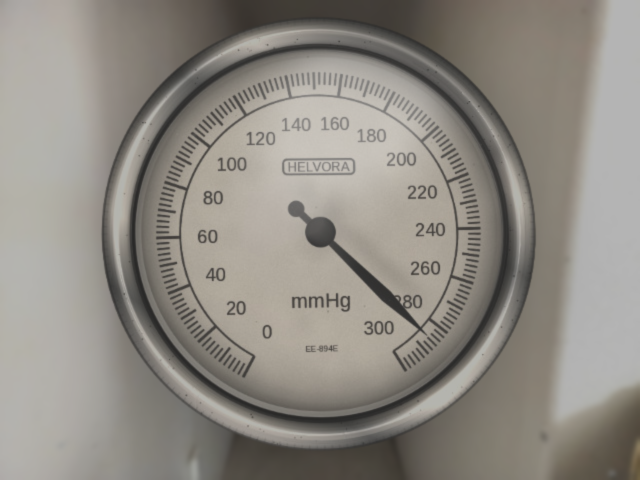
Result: 286 mmHg
